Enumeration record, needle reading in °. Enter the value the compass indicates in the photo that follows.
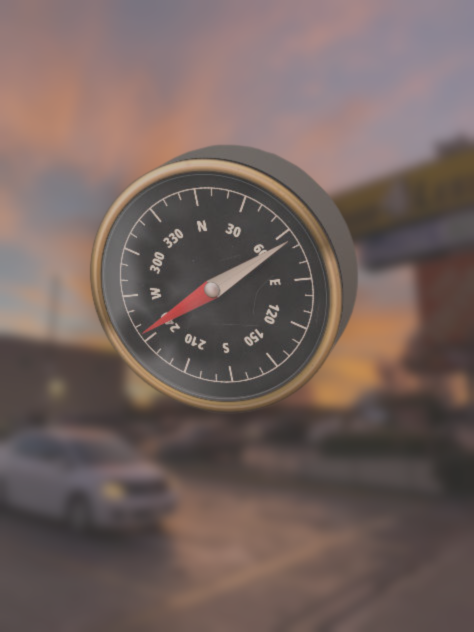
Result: 245 °
